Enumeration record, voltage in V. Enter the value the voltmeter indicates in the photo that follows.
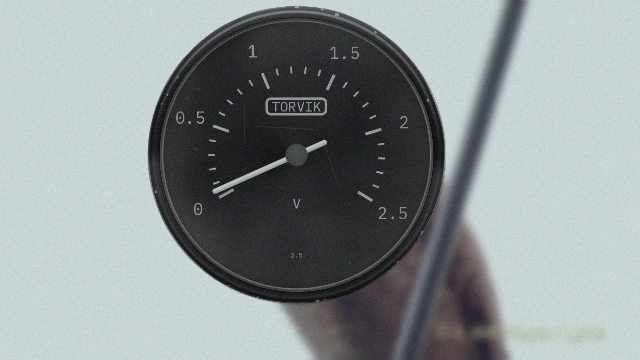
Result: 0.05 V
